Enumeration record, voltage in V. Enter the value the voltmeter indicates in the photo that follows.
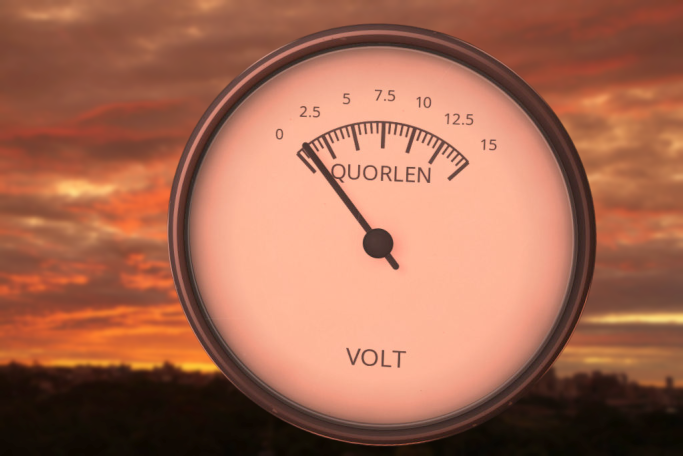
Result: 1 V
